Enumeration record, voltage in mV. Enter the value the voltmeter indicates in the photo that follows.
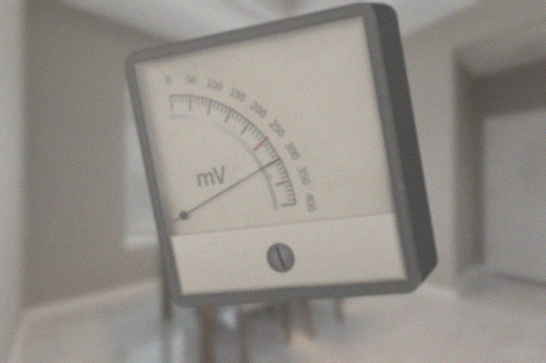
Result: 300 mV
